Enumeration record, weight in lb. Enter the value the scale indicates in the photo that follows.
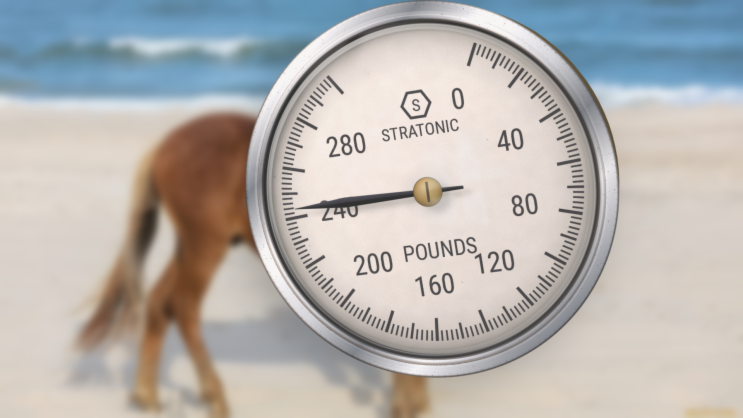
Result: 244 lb
